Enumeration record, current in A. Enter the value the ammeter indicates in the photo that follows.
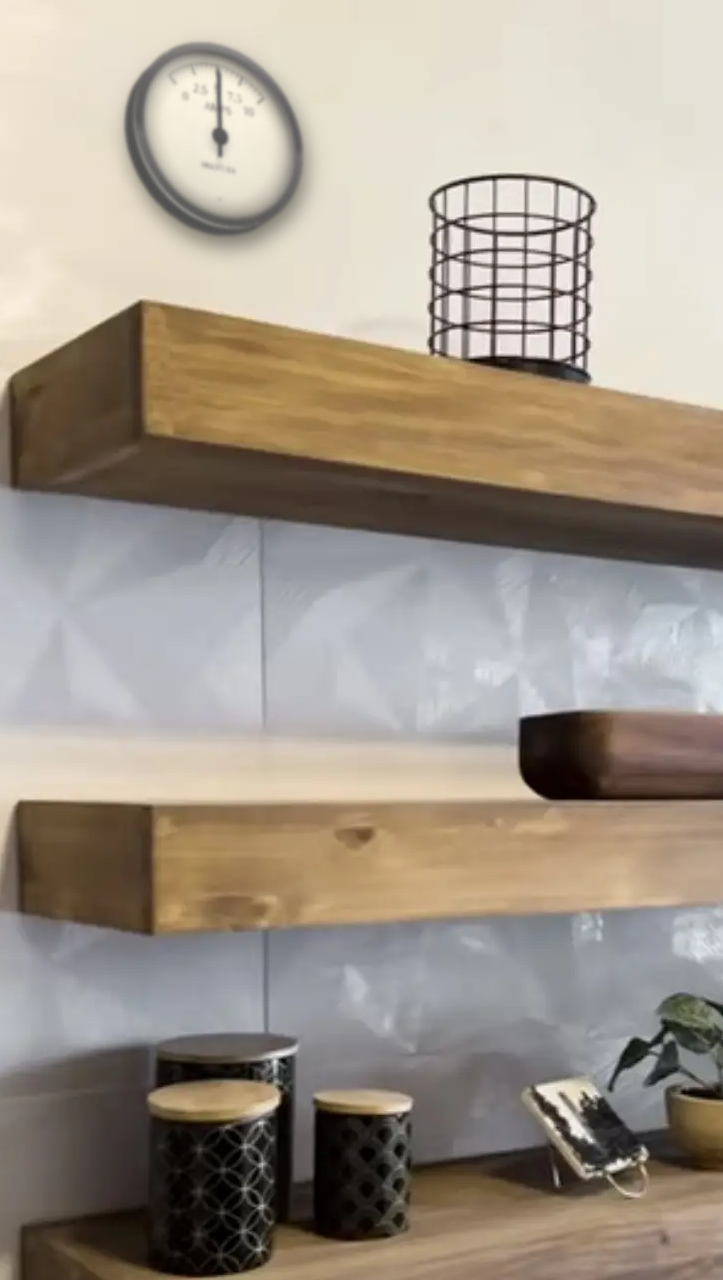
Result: 5 A
